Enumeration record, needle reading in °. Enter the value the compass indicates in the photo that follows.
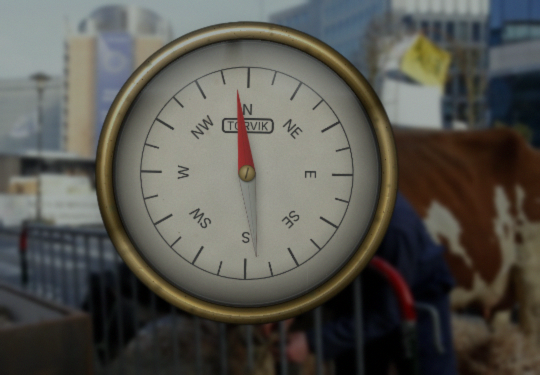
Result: 352.5 °
